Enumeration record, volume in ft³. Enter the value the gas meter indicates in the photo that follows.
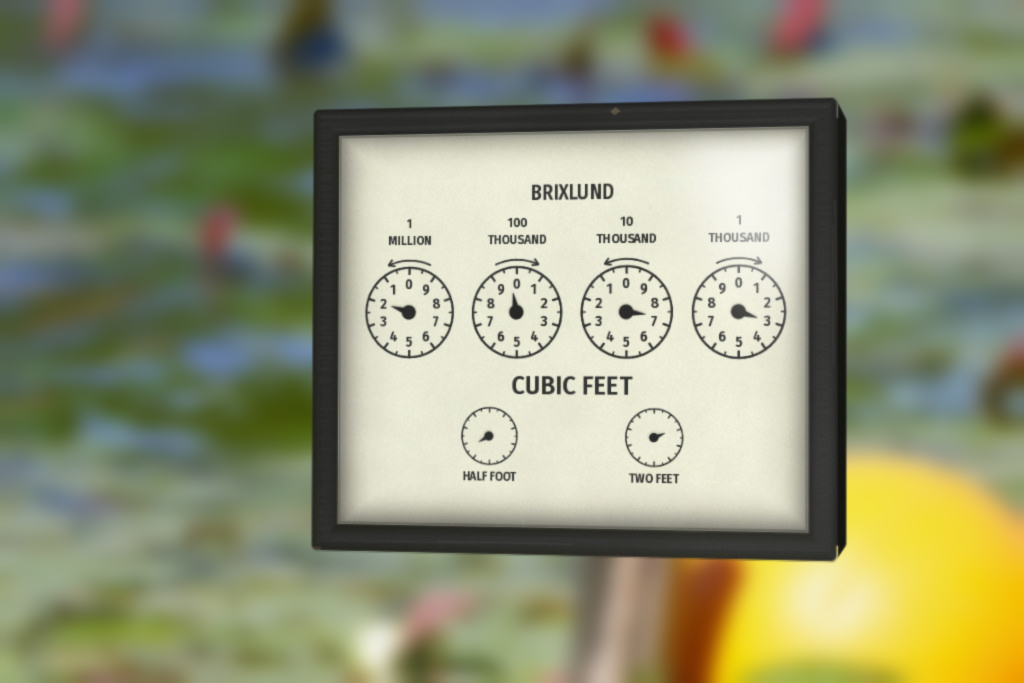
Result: 197300 ft³
